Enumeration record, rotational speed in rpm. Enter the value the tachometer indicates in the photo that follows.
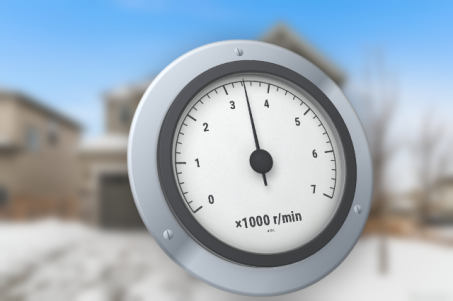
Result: 3400 rpm
